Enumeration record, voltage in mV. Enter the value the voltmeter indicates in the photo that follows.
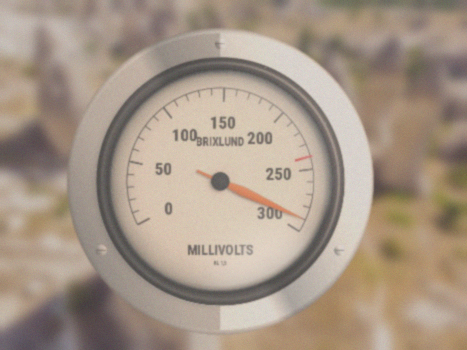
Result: 290 mV
